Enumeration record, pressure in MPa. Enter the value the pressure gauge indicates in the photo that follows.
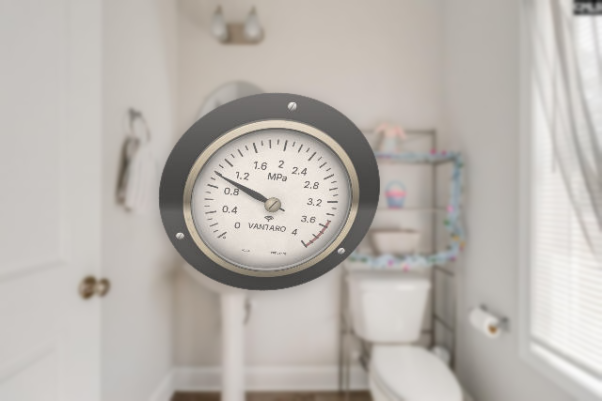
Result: 1 MPa
